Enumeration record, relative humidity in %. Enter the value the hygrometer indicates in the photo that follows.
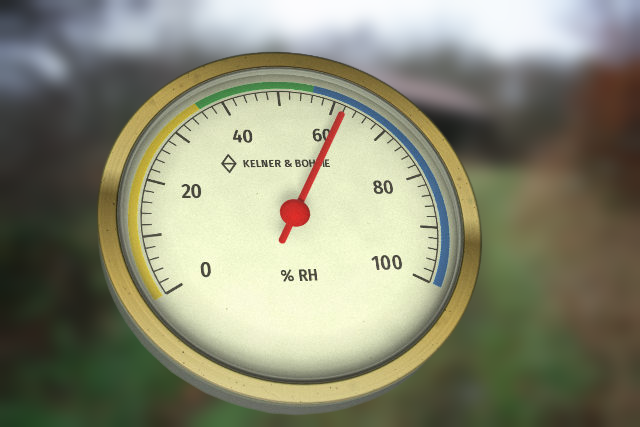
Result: 62 %
